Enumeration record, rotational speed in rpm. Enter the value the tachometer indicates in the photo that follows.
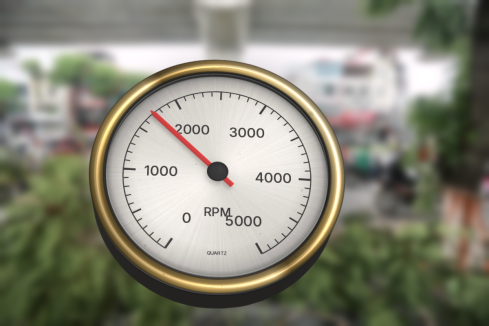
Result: 1700 rpm
